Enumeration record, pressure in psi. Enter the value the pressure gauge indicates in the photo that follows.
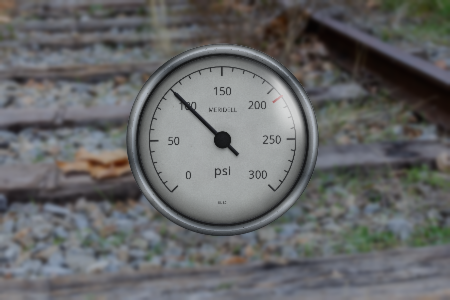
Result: 100 psi
